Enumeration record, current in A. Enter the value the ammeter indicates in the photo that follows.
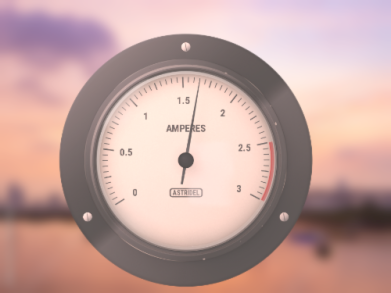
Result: 1.65 A
